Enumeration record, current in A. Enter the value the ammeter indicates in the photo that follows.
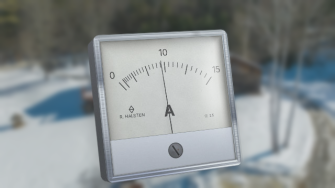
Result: 9.5 A
